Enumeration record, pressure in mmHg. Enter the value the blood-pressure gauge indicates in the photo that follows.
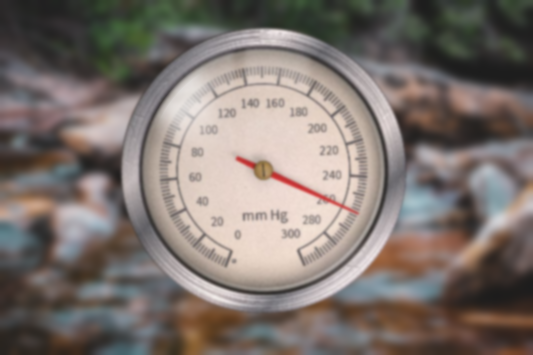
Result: 260 mmHg
